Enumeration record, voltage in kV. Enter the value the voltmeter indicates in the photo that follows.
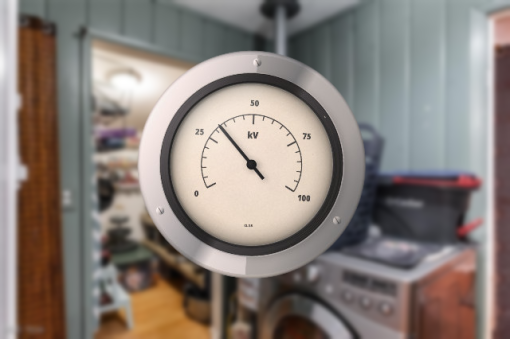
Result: 32.5 kV
